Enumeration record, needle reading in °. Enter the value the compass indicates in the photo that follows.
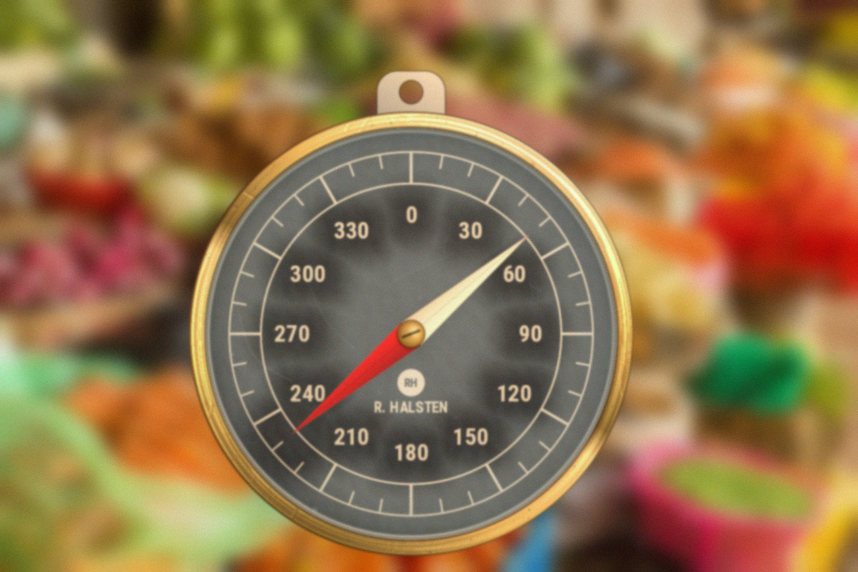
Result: 230 °
